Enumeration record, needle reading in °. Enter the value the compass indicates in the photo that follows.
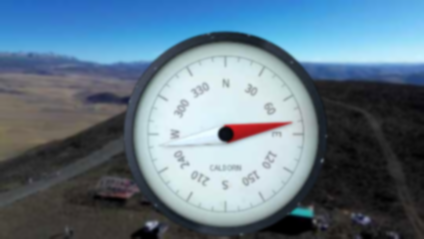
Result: 80 °
